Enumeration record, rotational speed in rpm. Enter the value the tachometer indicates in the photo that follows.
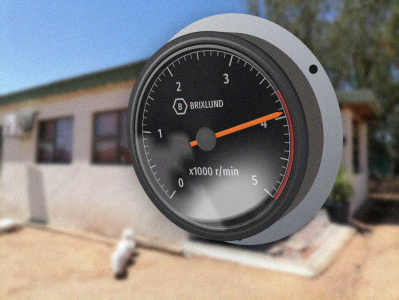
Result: 3950 rpm
